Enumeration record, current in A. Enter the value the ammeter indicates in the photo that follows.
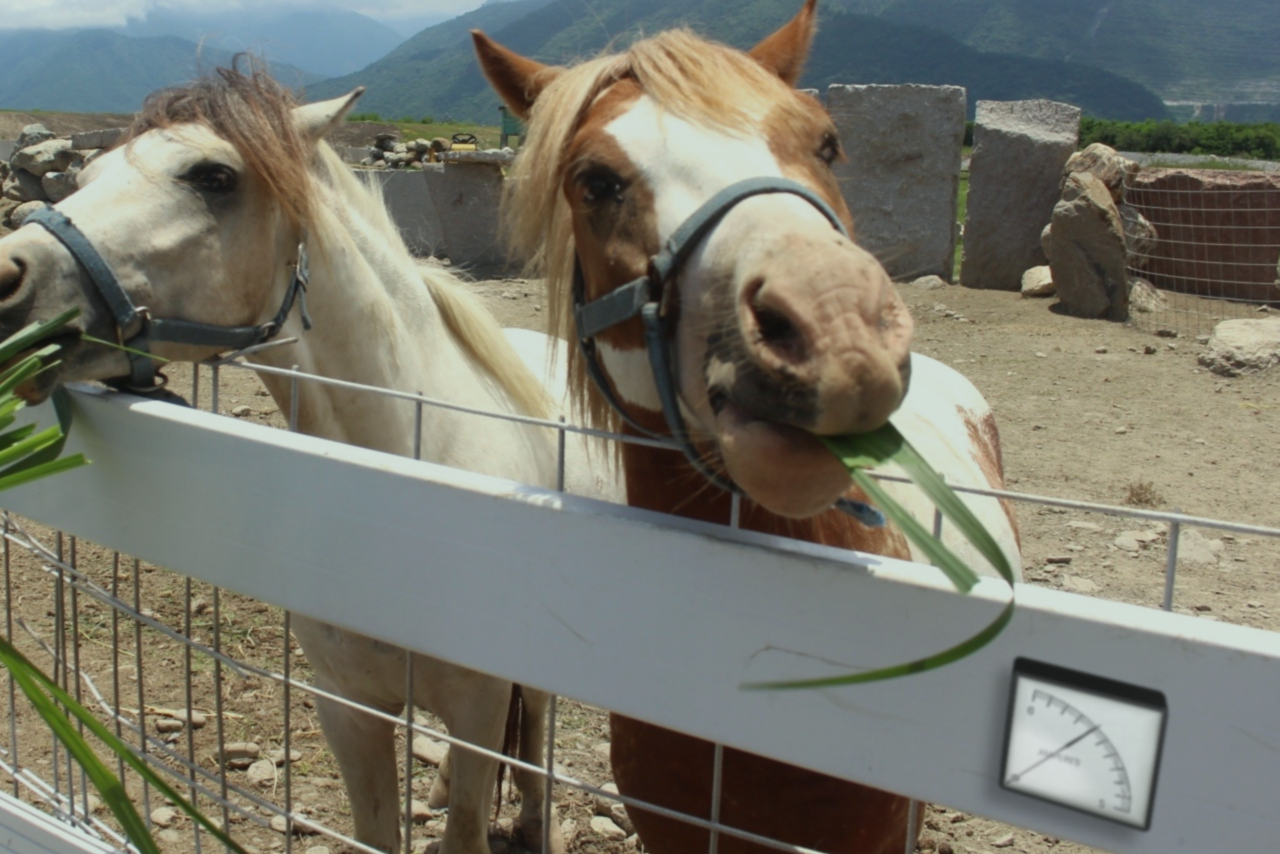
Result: 2 A
